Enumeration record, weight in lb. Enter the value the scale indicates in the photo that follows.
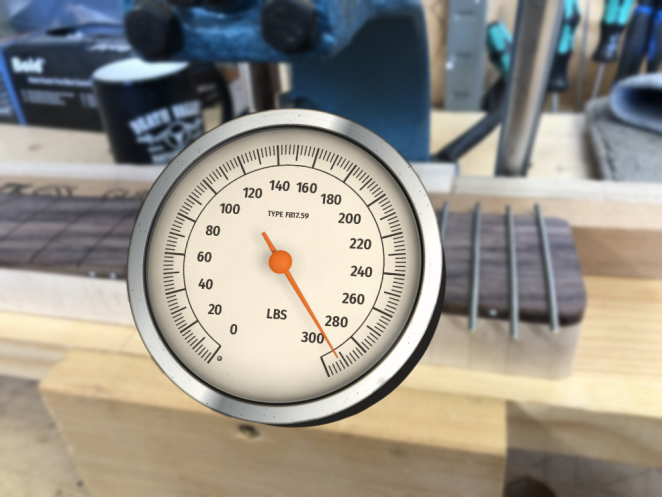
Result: 292 lb
